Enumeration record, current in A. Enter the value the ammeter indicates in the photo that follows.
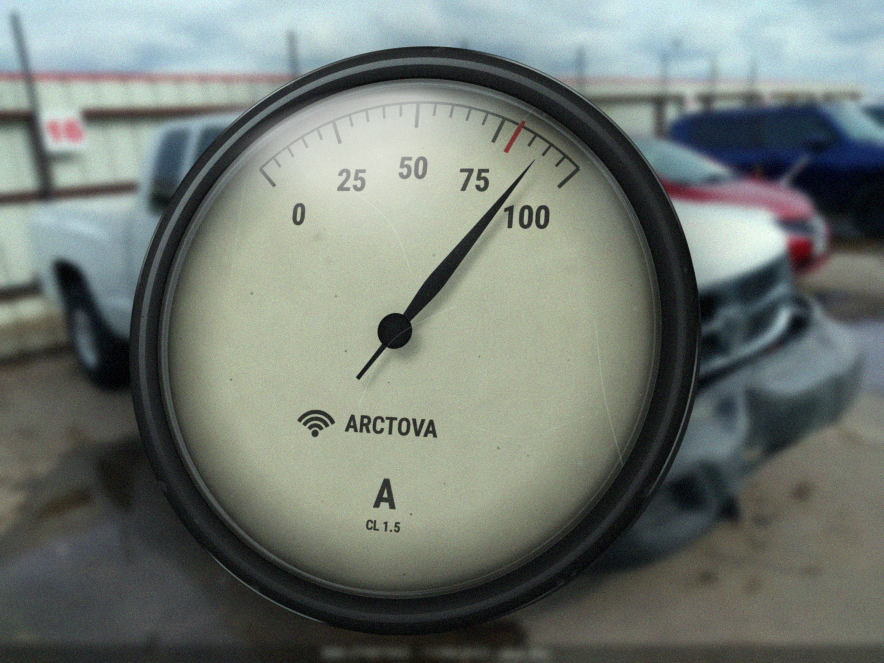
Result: 90 A
